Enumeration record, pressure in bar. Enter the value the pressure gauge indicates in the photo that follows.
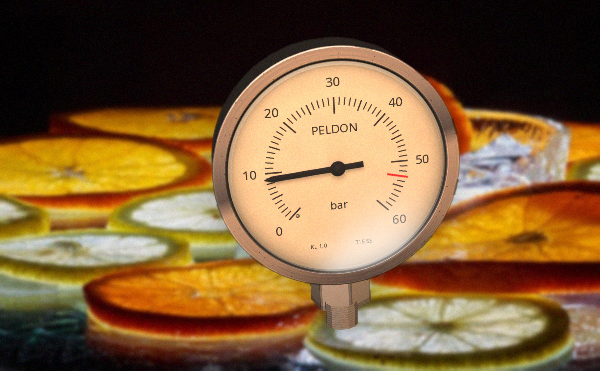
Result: 9 bar
